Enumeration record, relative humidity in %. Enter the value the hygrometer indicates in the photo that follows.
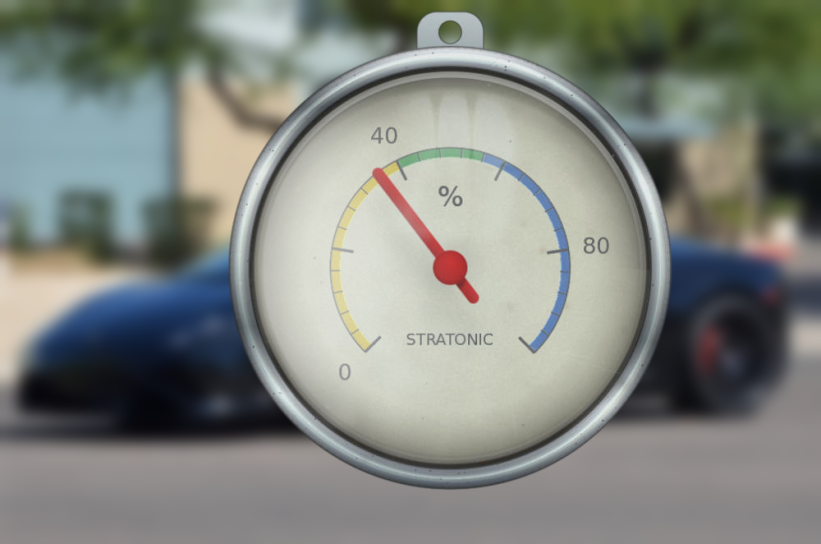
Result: 36 %
